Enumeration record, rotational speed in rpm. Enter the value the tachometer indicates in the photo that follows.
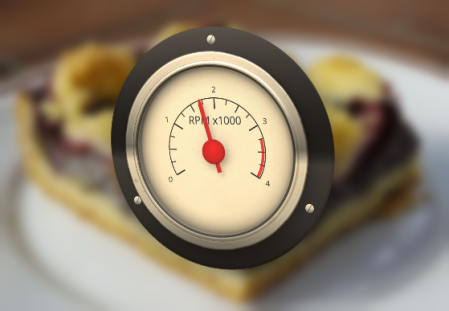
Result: 1750 rpm
